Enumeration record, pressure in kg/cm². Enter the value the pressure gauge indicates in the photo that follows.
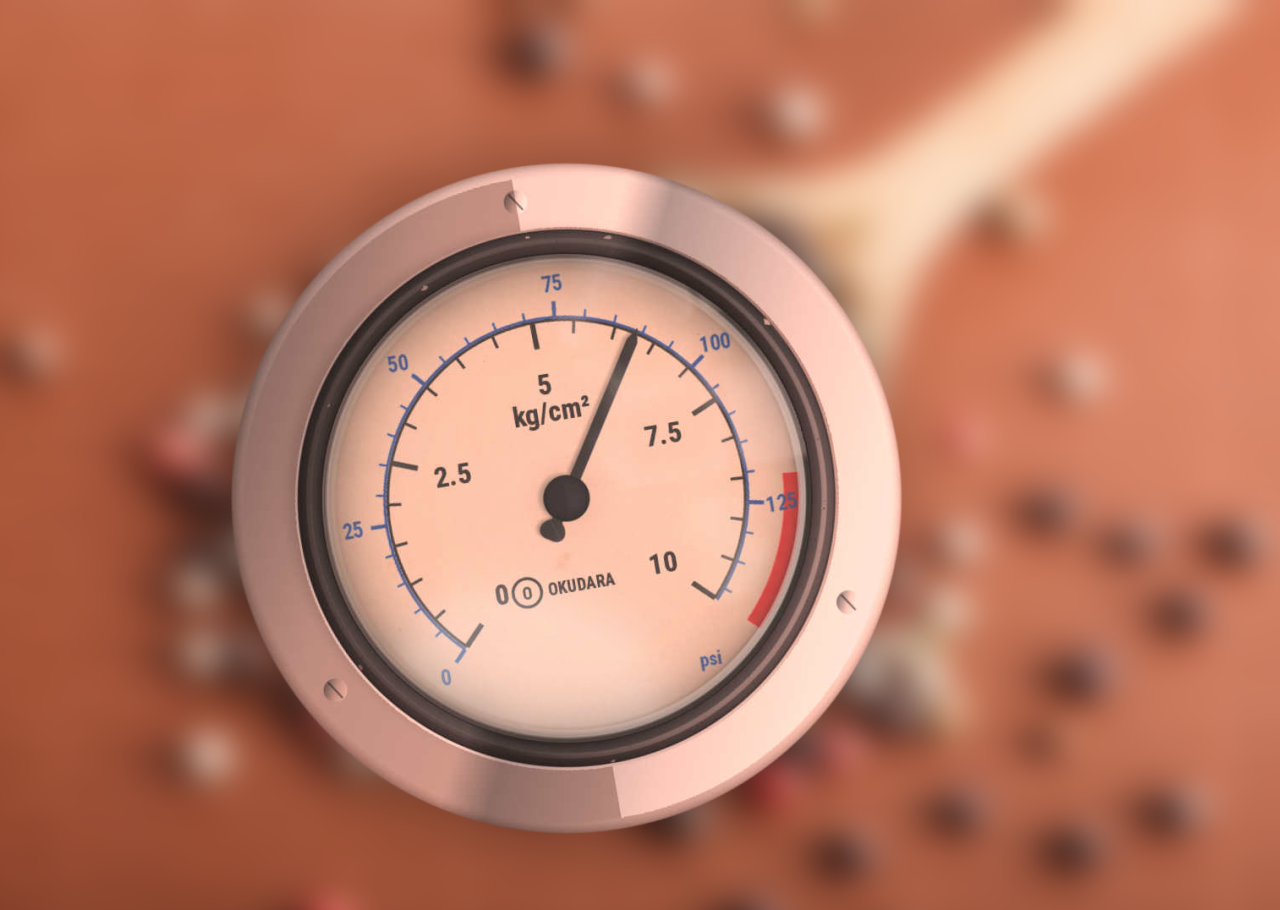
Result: 6.25 kg/cm²
